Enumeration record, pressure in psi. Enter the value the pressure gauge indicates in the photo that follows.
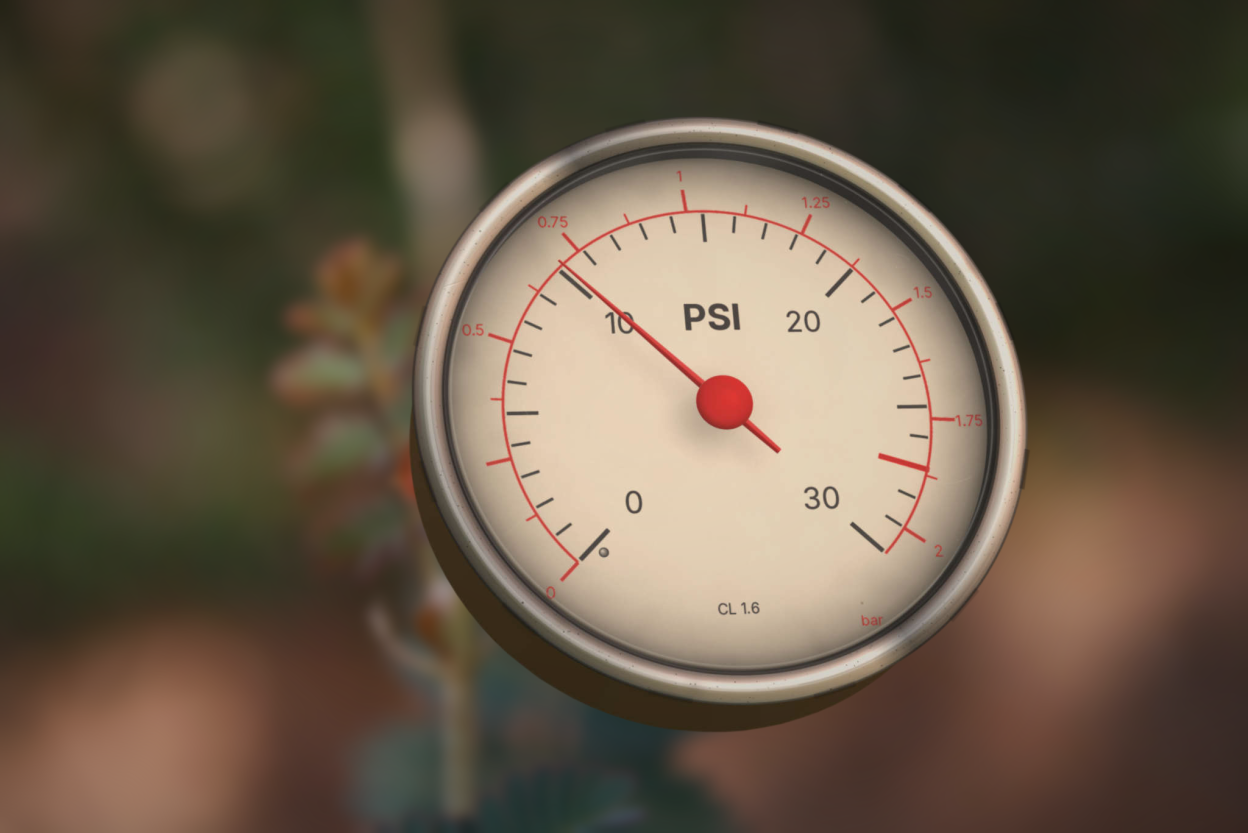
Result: 10 psi
